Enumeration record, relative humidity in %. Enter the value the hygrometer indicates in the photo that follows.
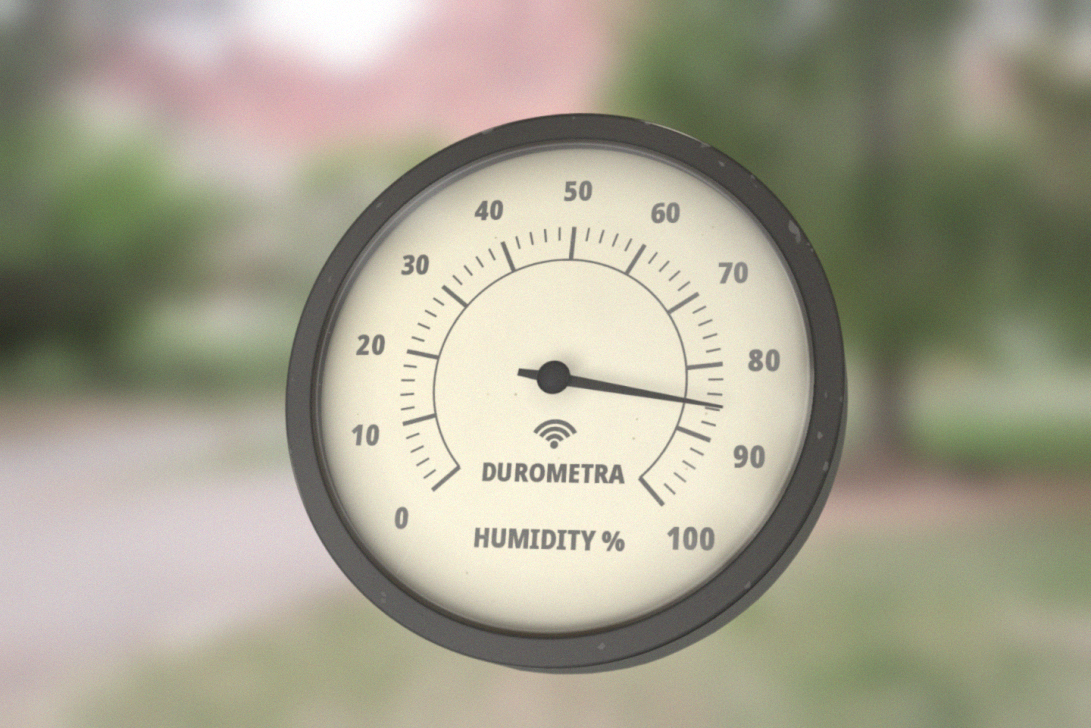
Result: 86 %
